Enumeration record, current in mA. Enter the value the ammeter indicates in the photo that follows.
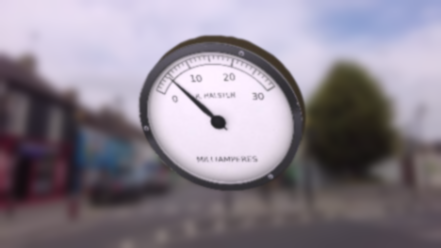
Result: 5 mA
